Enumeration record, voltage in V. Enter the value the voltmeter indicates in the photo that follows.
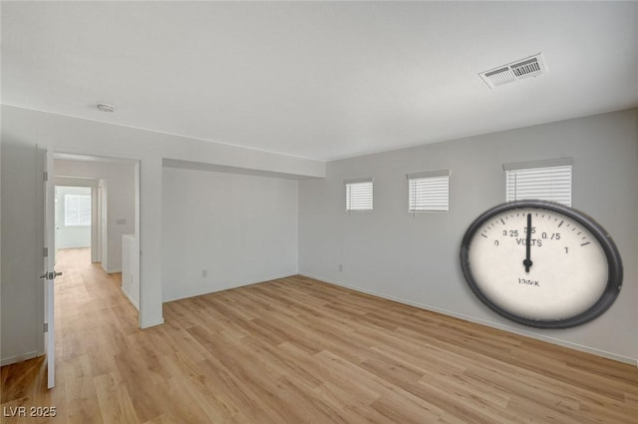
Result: 0.5 V
